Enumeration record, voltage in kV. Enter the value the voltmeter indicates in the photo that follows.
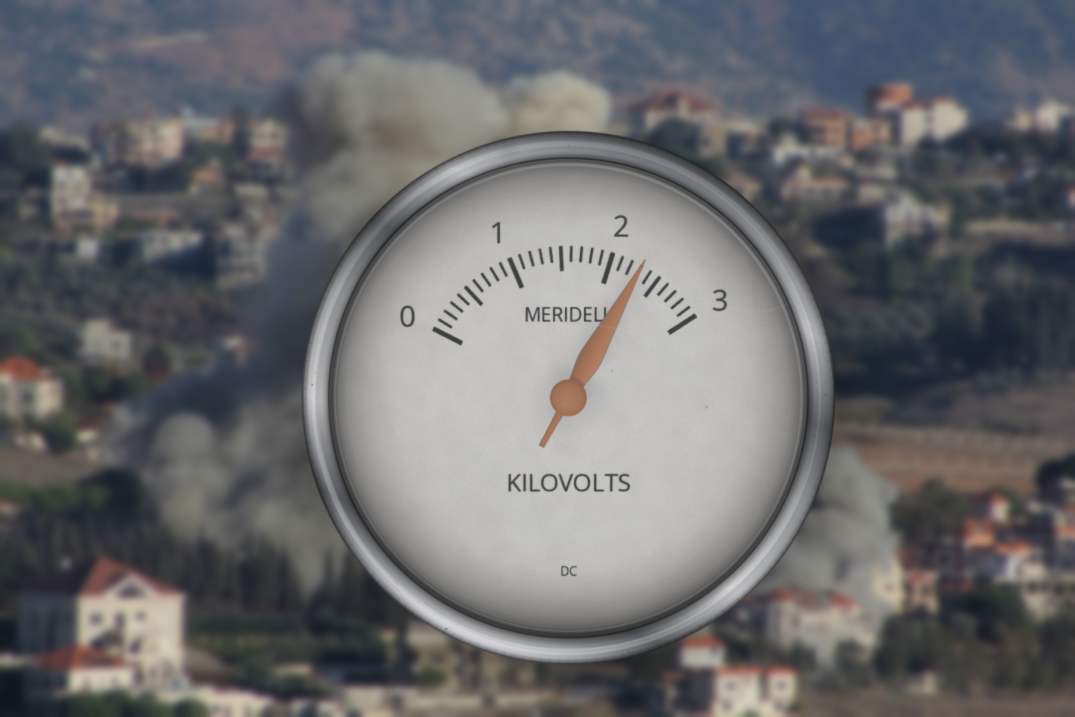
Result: 2.3 kV
